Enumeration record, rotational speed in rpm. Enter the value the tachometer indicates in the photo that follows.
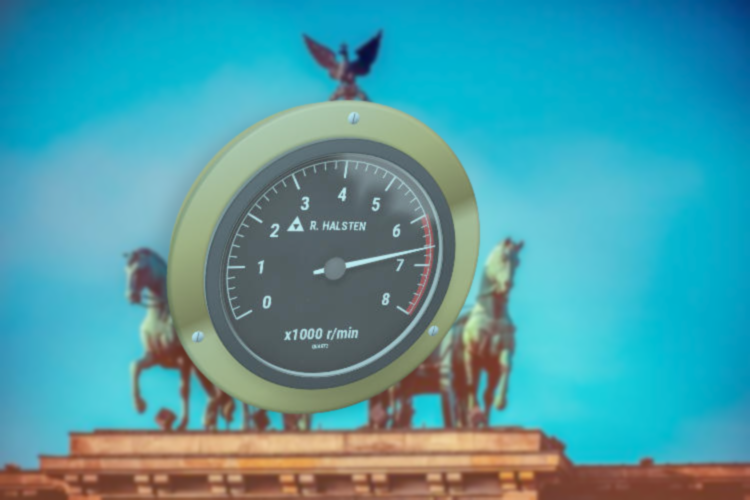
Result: 6600 rpm
